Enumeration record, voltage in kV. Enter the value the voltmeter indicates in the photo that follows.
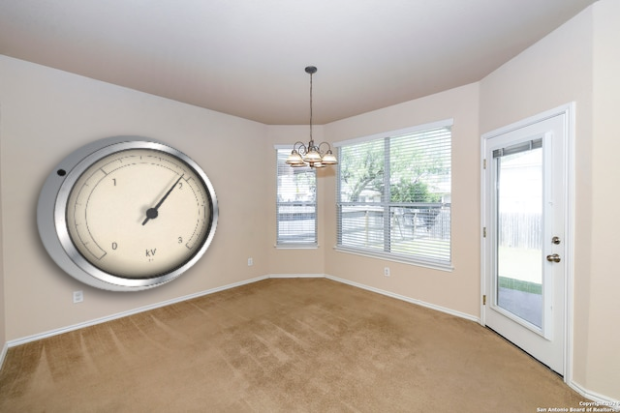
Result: 1.9 kV
